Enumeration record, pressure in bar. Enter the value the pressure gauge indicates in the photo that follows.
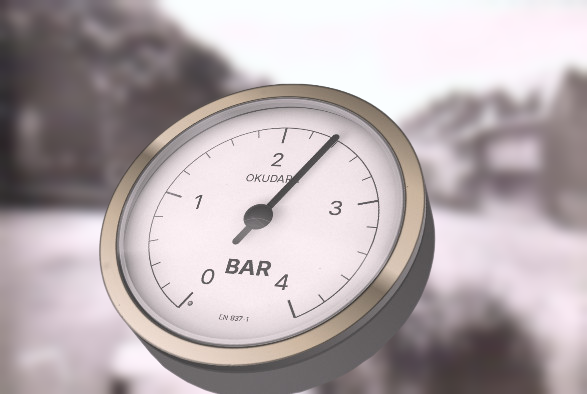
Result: 2.4 bar
